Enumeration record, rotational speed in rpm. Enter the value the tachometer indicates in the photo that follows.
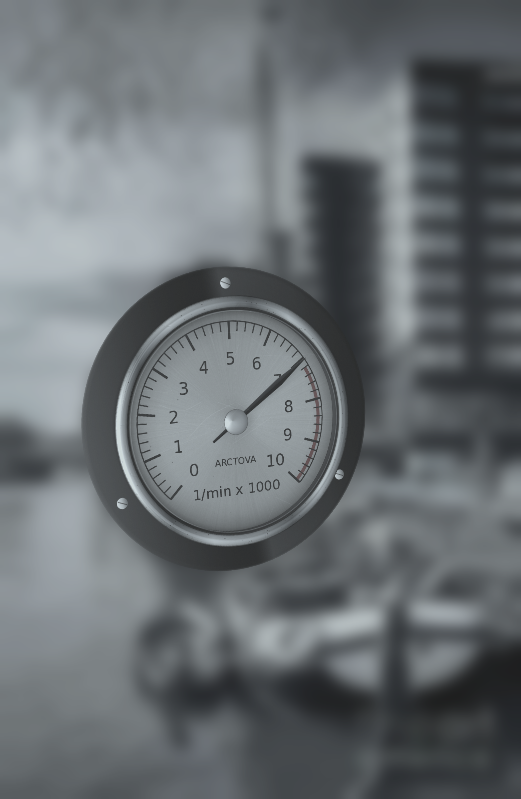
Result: 7000 rpm
